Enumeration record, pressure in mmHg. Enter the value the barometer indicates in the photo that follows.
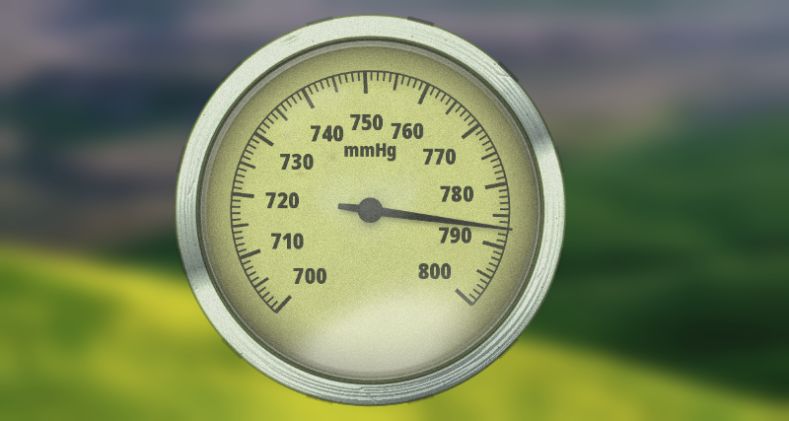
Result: 787 mmHg
